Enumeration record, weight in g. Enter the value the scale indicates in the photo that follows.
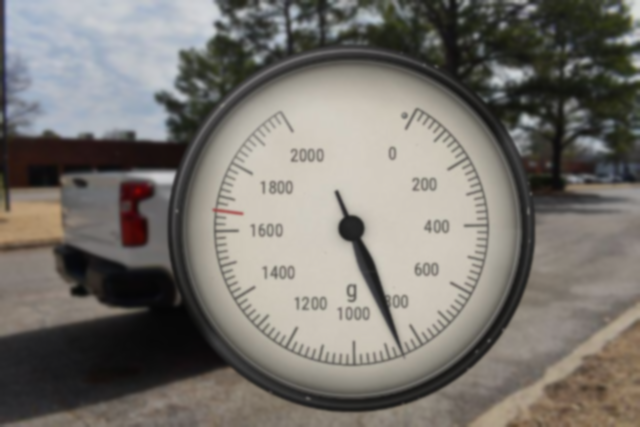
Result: 860 g
